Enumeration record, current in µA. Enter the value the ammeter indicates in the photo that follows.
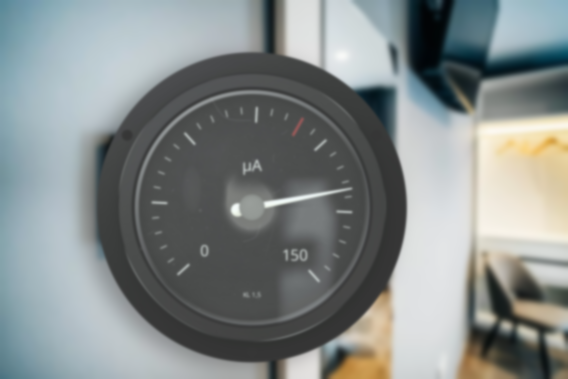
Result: 117.5 µA
